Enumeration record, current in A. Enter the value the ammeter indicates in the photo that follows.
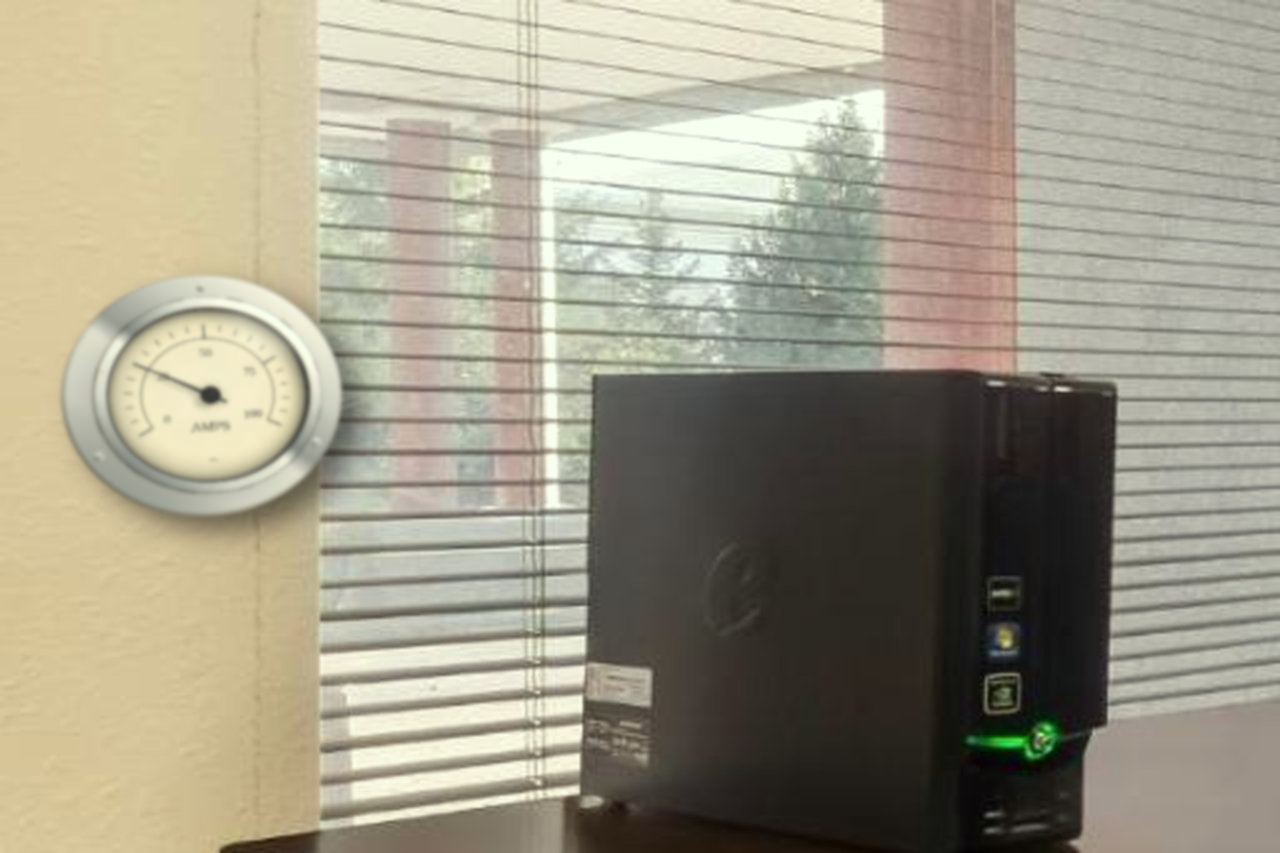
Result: 25 A
